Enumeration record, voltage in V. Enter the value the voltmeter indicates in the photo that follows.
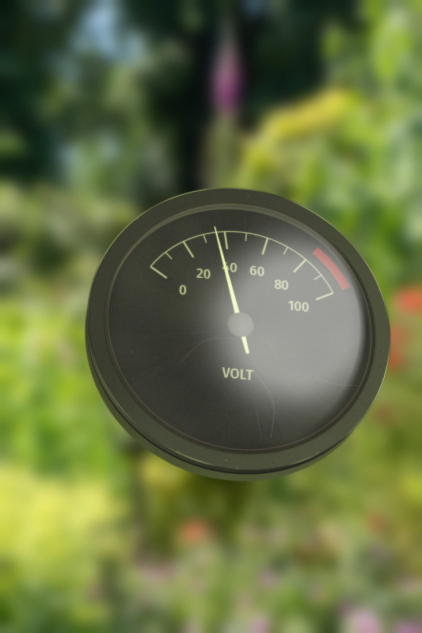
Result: 35 V
